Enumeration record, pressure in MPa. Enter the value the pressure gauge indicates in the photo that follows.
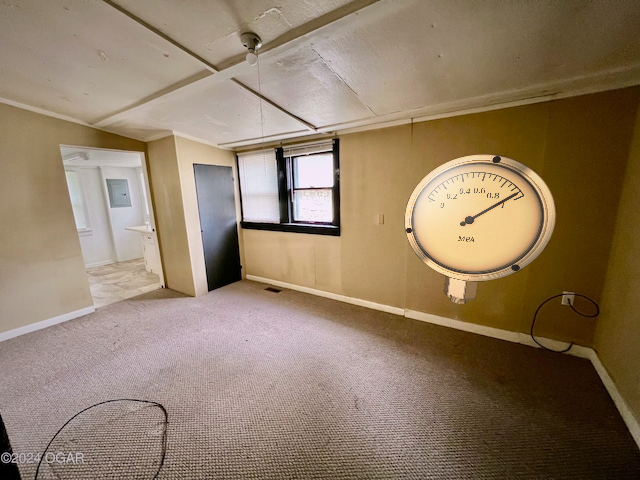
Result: 0.95 MPa
